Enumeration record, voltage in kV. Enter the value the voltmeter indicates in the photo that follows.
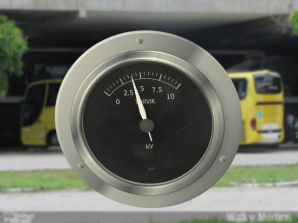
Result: 4 kV
